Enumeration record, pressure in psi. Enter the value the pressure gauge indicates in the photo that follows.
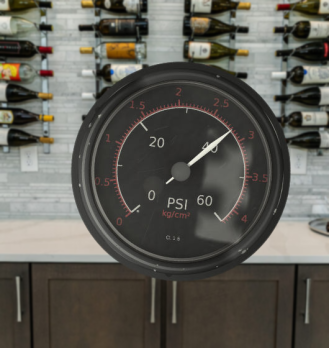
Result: 40 psi
